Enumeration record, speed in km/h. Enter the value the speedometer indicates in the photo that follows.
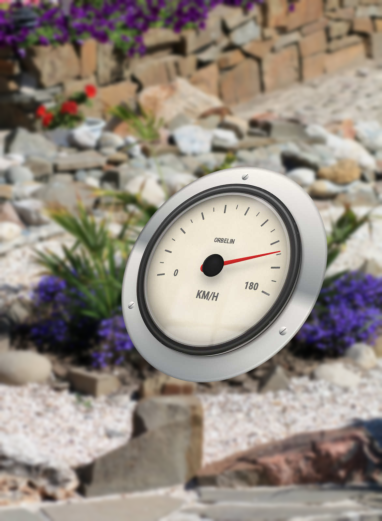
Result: 150 km/h
